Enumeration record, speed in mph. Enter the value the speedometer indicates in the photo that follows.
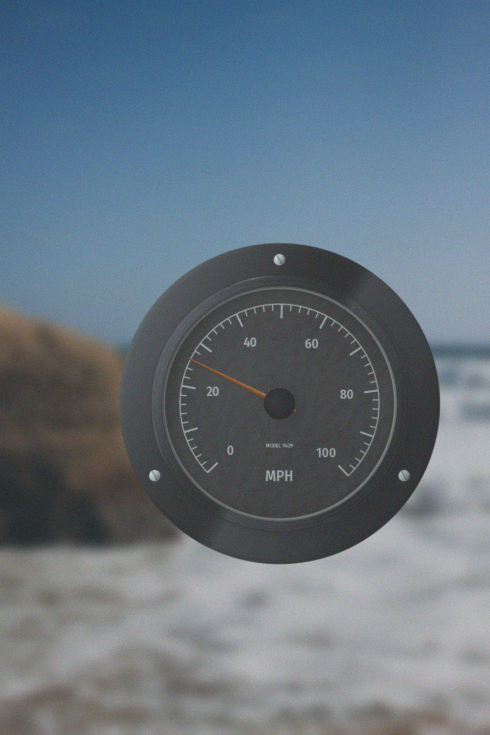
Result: 26 mph
